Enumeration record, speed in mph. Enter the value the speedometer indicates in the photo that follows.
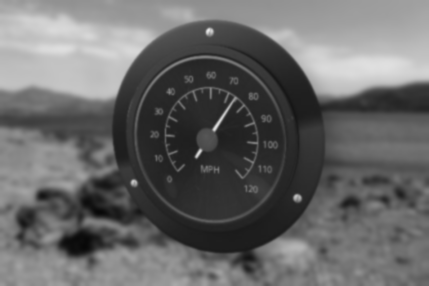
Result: 75 mph
